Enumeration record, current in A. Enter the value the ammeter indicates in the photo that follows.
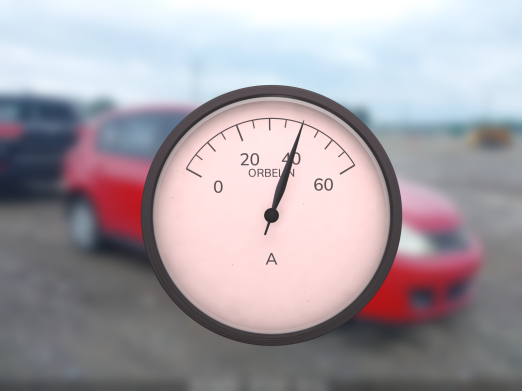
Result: 40 A
